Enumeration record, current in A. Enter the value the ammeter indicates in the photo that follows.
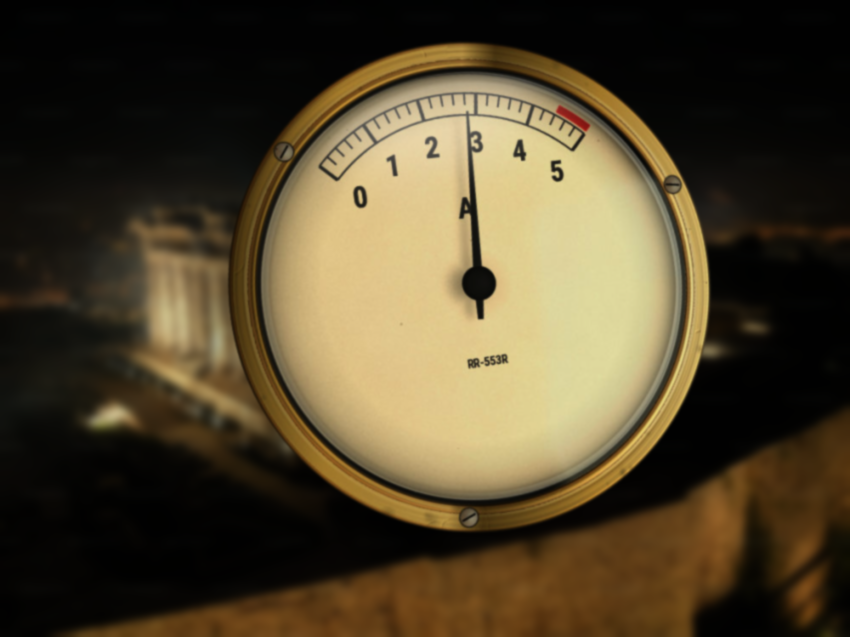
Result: 2.8 A
